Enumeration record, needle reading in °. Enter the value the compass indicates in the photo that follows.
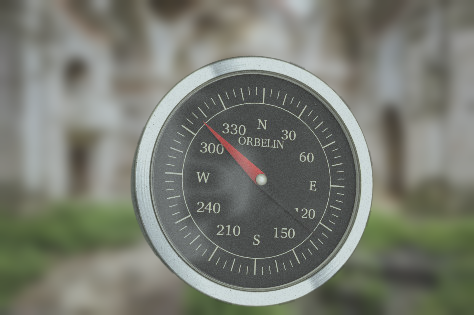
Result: 310 °
